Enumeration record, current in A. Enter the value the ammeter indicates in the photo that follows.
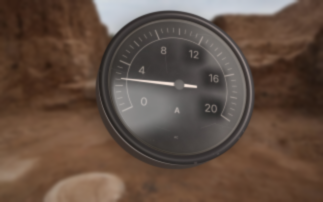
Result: 2.5 A
